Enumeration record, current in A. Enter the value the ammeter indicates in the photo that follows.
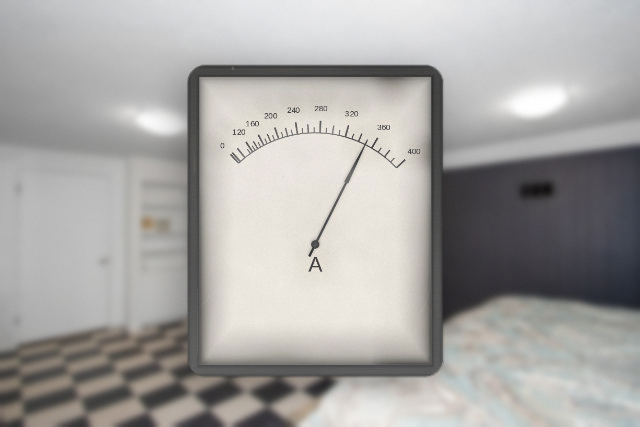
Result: 350 A
